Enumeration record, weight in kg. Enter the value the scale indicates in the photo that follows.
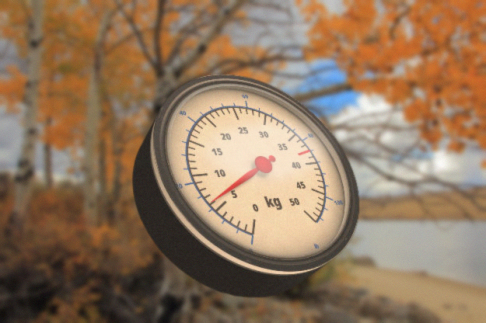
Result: 6 kg
